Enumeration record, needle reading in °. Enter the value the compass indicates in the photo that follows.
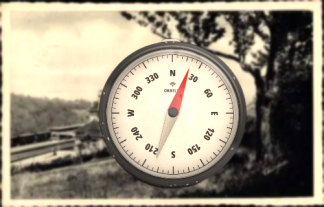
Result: 20 °
